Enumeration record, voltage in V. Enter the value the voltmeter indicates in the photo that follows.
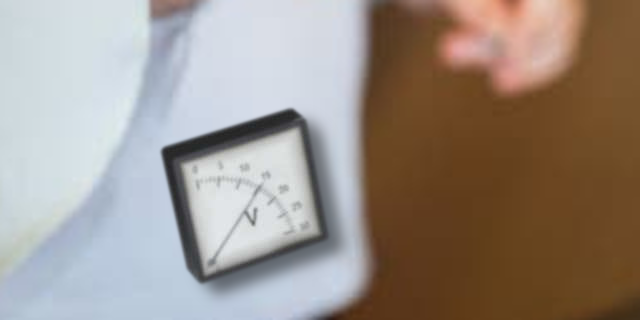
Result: 15 V
